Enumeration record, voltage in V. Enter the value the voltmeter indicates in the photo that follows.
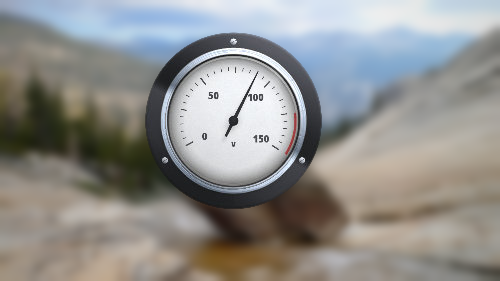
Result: 90 V
